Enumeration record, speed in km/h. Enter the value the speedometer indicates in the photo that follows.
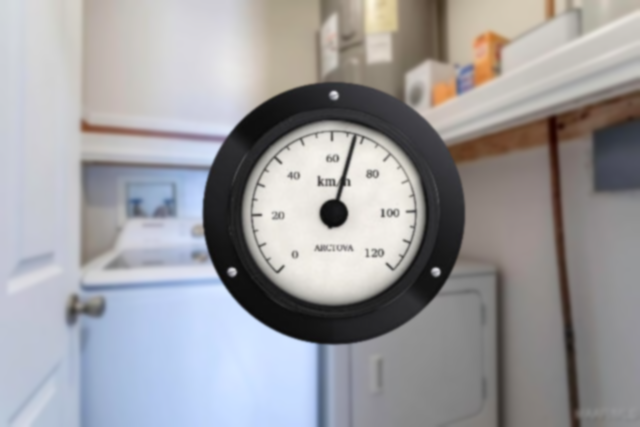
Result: 67.5 km/h
